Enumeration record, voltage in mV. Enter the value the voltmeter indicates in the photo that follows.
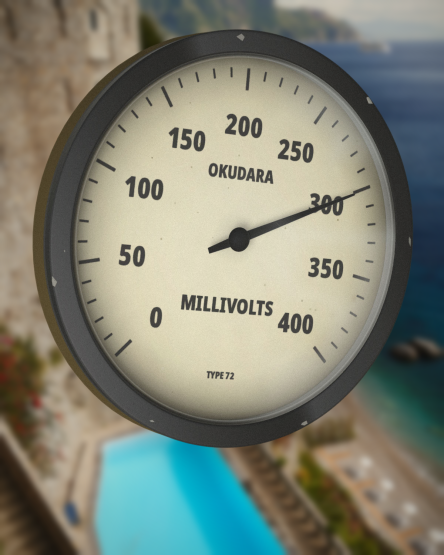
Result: 300 mV
